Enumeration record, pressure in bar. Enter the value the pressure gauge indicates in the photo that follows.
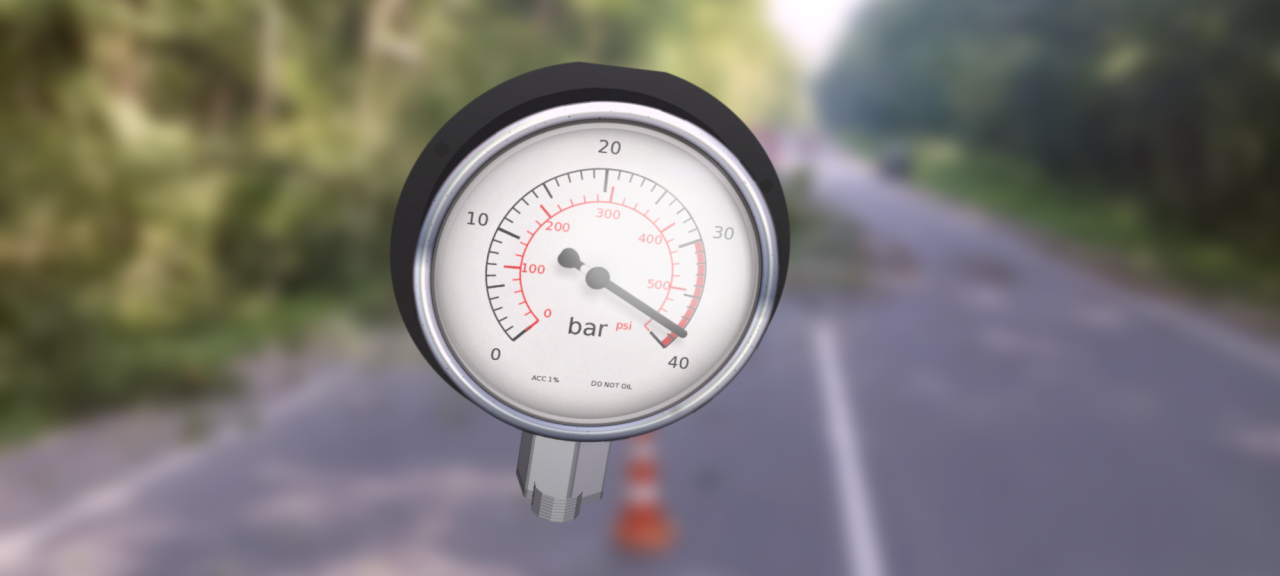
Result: 38 bar
